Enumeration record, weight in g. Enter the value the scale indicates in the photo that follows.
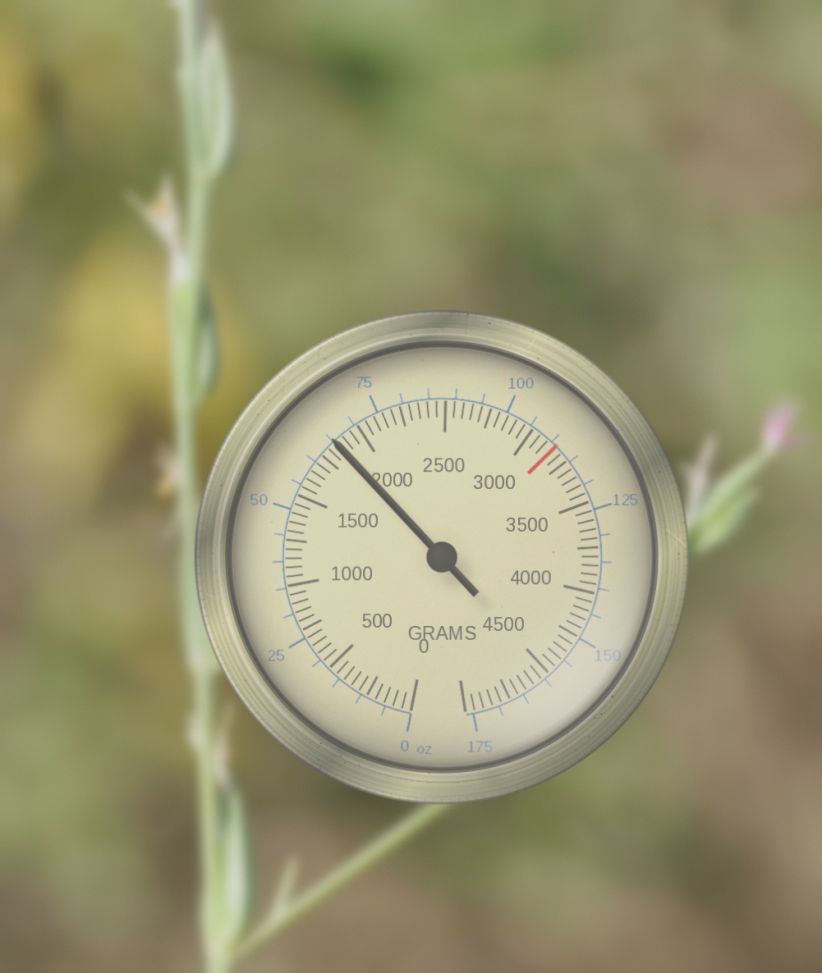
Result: 1850 g
